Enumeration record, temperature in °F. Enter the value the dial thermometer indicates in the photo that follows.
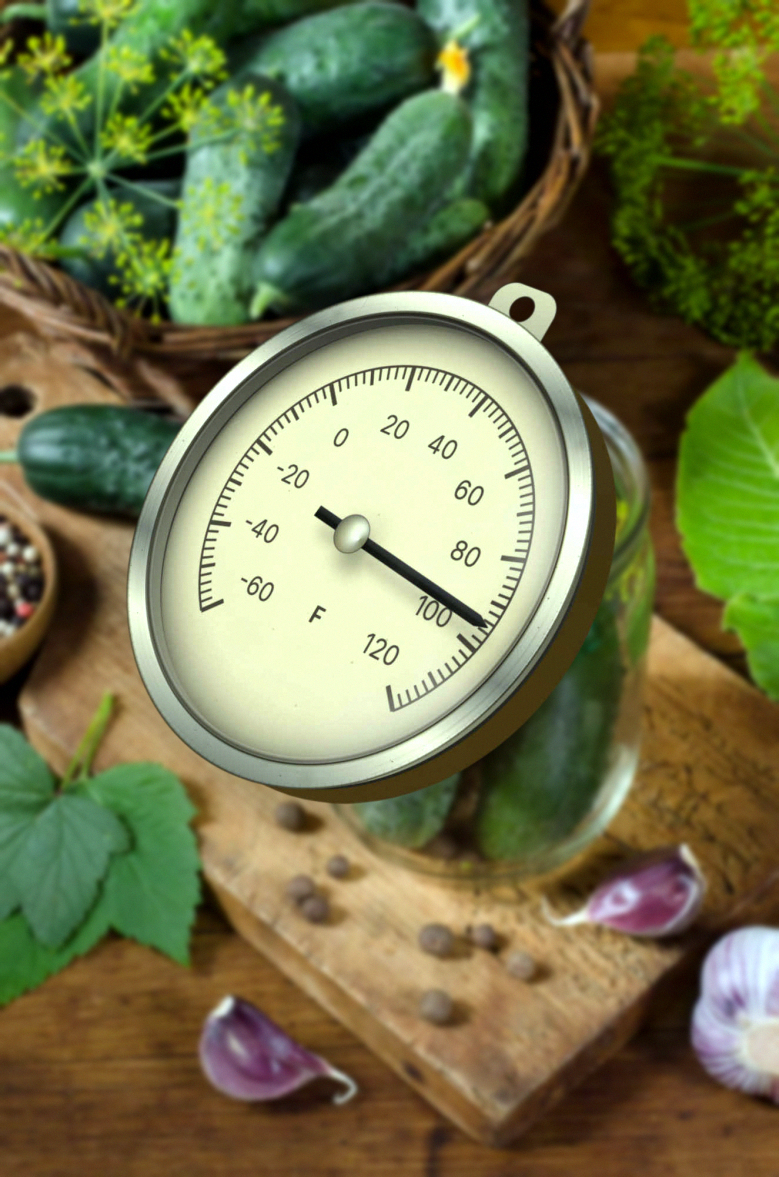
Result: 95 °F
